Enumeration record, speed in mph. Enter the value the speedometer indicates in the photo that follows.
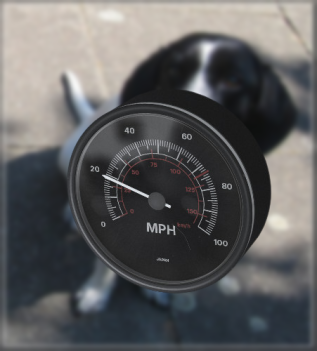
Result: 20 mph
